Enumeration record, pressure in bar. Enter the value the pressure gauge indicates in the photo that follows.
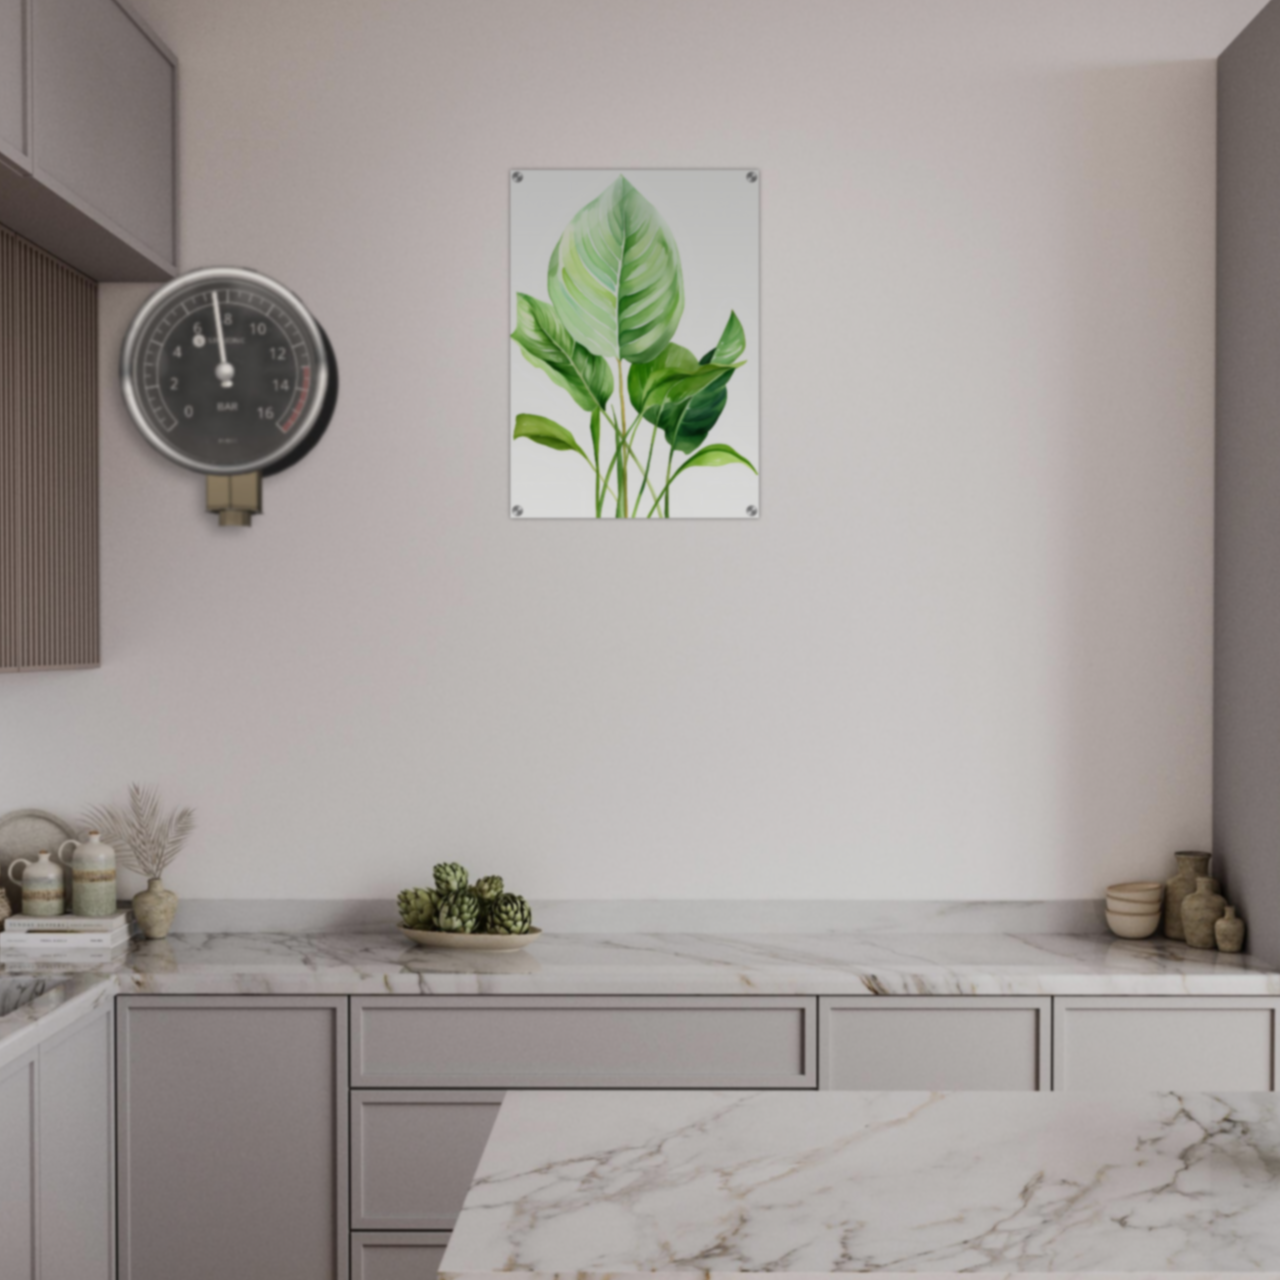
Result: 7.5 bar
